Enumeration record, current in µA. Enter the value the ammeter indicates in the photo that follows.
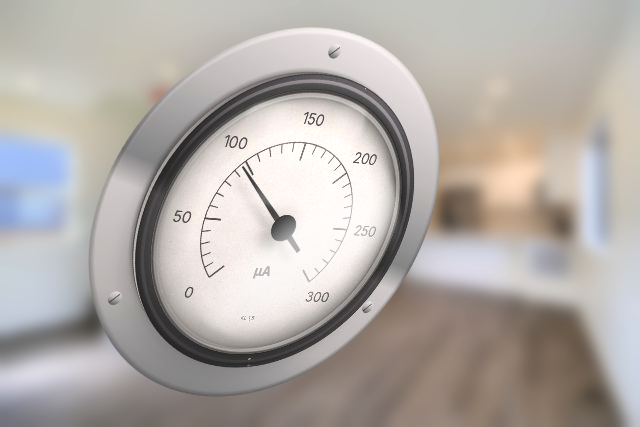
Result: 95 µA
